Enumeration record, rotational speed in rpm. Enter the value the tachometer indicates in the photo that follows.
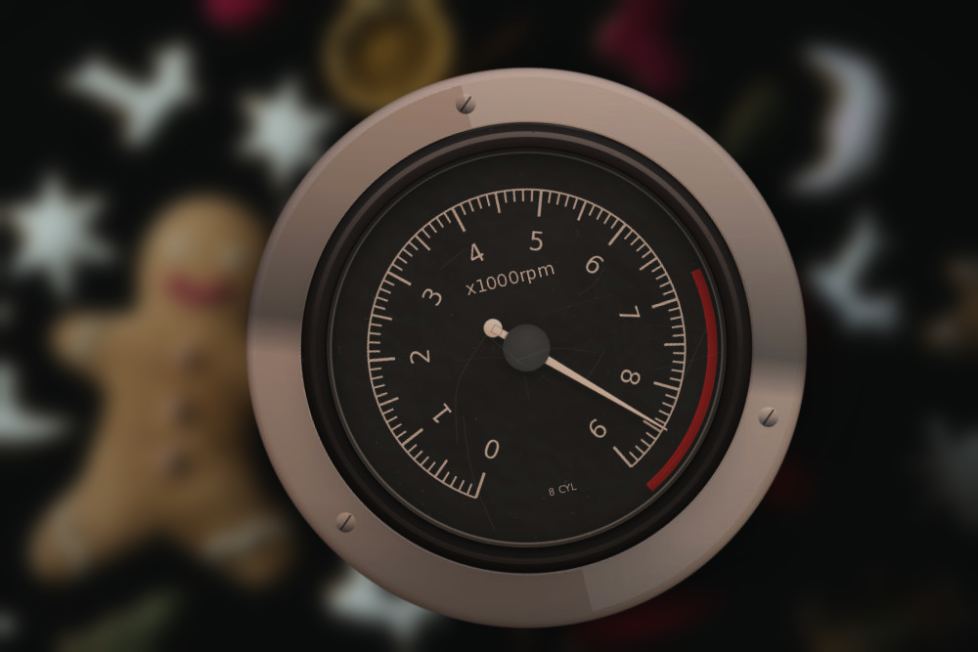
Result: 8450 rpm
